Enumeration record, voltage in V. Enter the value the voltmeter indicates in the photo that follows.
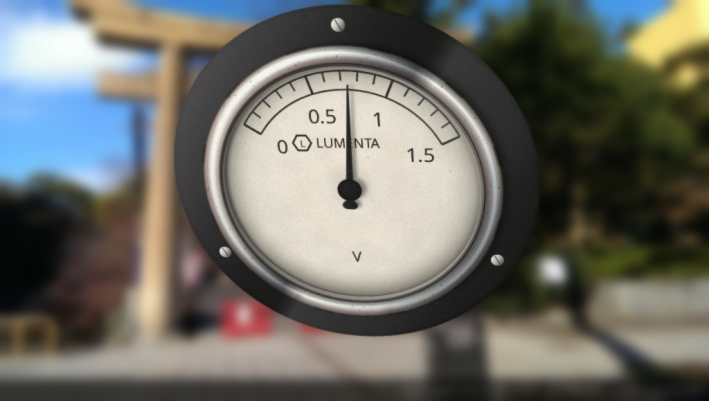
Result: 0.75 V
